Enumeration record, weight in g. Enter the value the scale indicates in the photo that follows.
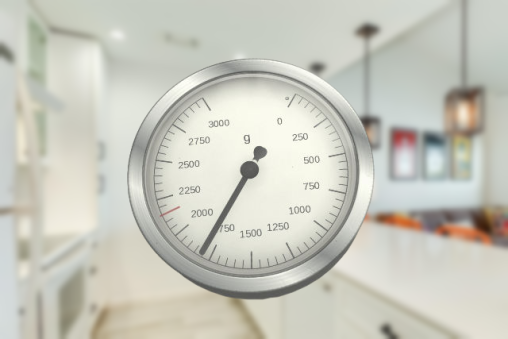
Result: 1800 g
